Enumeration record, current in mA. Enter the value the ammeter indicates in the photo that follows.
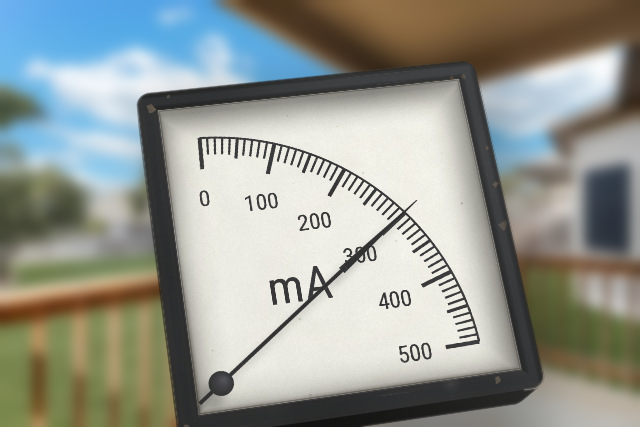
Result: 300 mA
